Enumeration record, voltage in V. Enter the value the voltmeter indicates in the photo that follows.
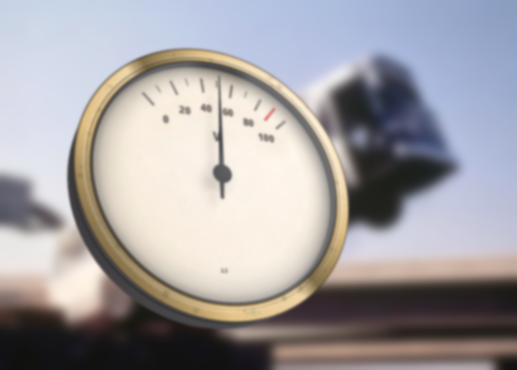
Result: 50 V
